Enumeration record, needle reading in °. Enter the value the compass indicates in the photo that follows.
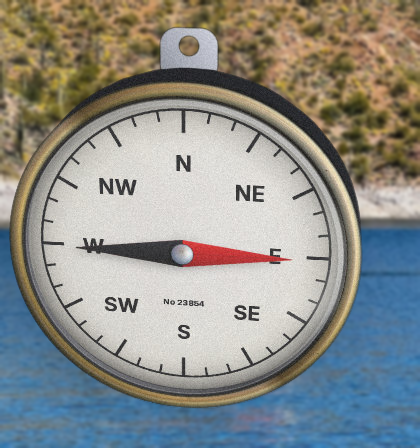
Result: 90 °
